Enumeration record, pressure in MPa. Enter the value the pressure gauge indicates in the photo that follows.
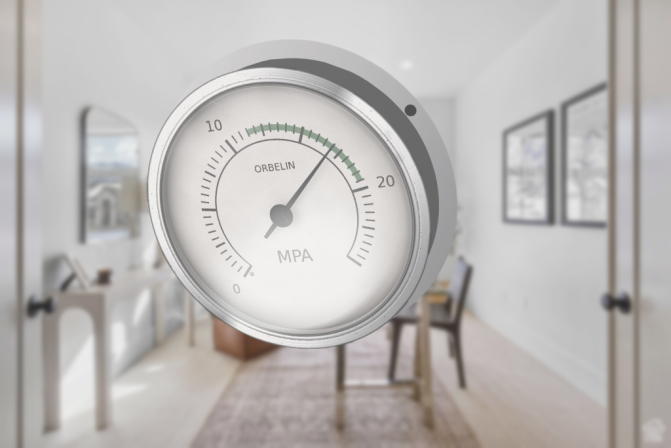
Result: 17 MPa
